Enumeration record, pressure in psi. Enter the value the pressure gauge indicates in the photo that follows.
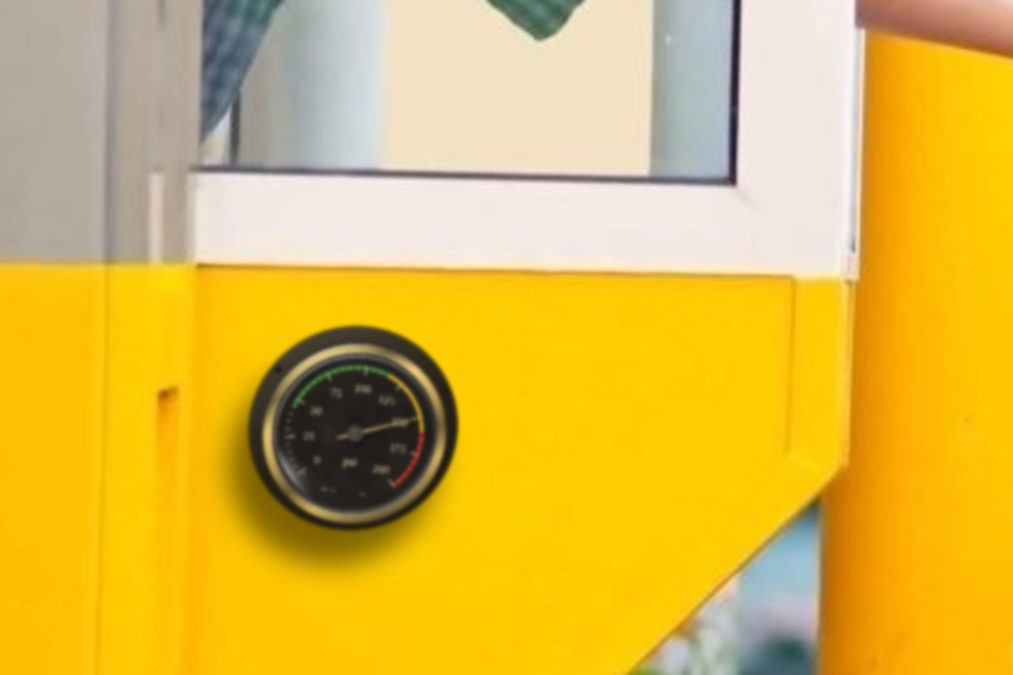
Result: 150 psi
